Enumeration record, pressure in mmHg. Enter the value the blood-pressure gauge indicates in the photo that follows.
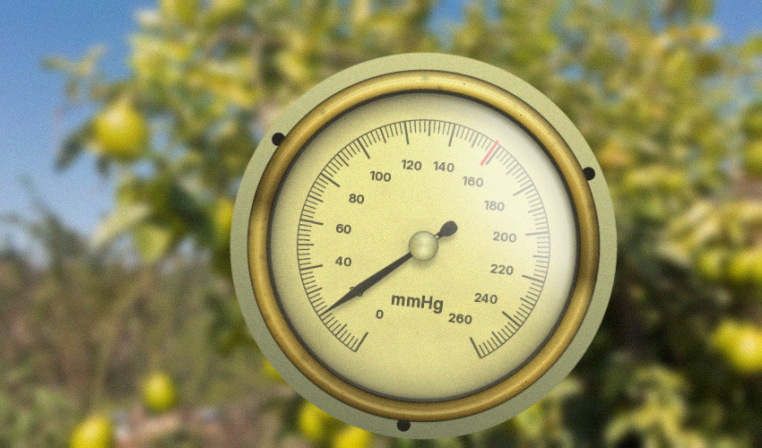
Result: 20 mmHg
